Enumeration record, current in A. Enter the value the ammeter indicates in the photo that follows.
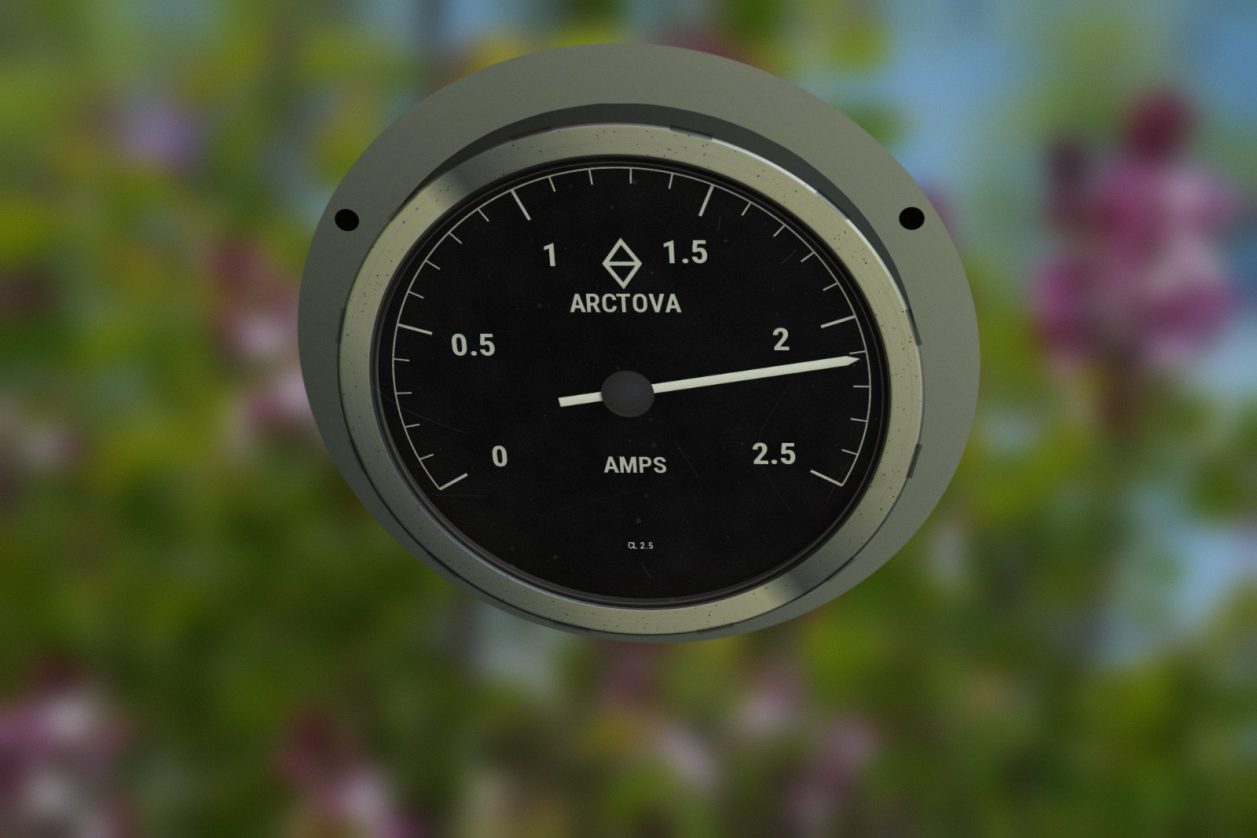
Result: 2.1 A
